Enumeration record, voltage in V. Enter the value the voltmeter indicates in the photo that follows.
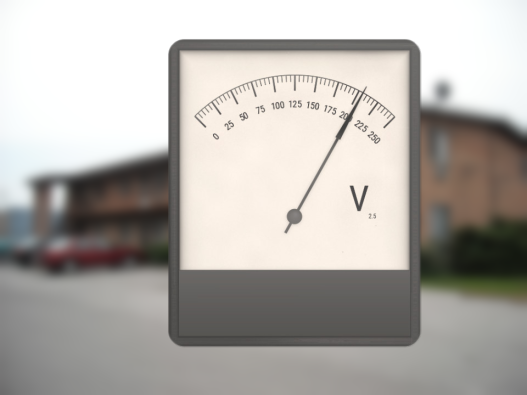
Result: 205 V
